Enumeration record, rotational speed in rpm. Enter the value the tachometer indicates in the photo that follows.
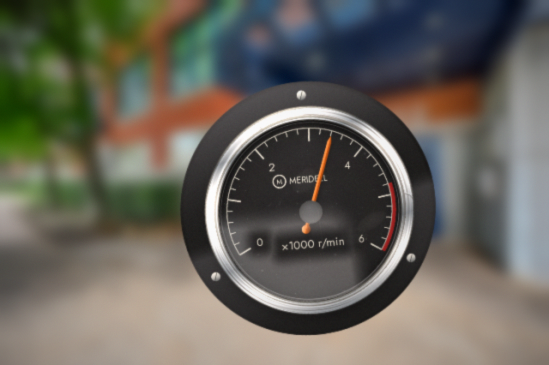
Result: 3400 rpm
